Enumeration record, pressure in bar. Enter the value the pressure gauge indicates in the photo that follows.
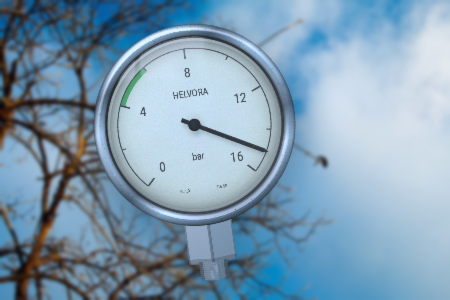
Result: 15 bar
